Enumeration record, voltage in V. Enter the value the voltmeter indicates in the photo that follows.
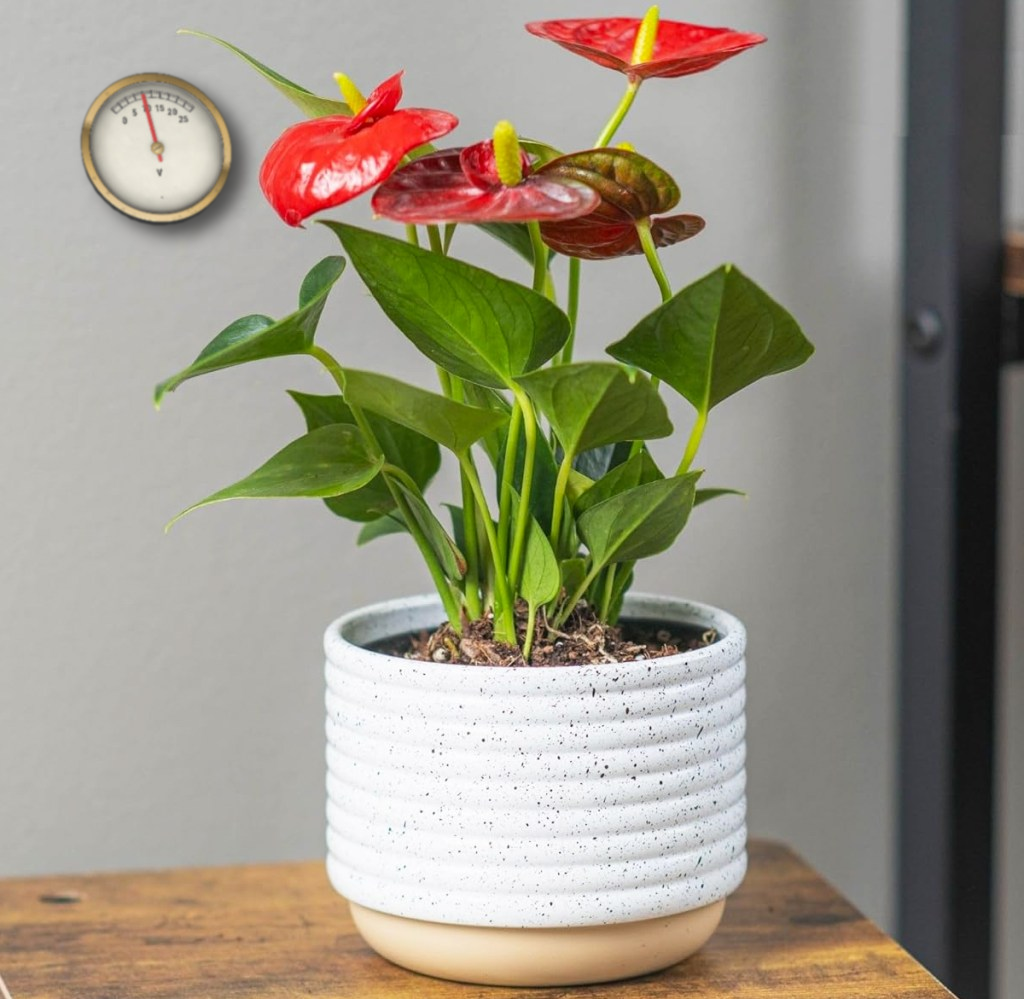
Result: 10 V
